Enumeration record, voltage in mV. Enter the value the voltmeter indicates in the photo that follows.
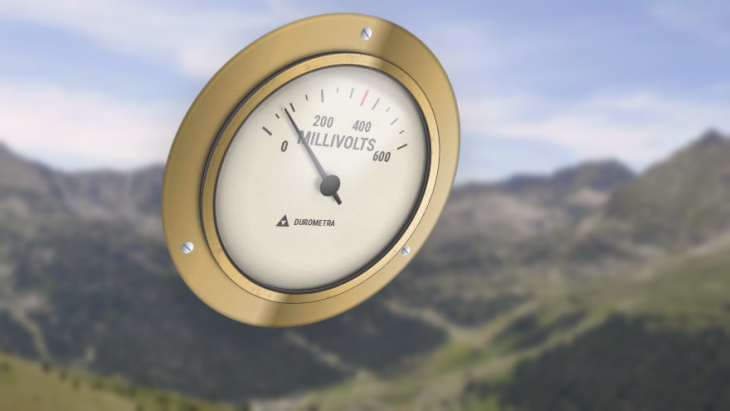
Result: 75 mV
